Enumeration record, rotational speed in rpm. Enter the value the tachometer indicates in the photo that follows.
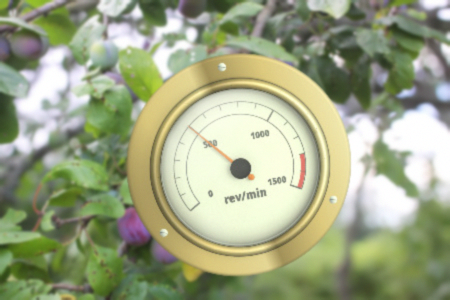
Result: 500 rpm
